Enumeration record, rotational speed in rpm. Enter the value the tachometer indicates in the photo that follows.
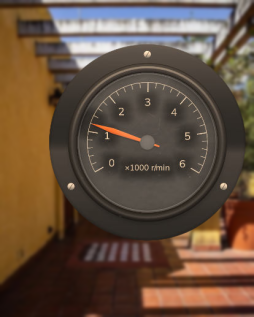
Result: 1200 rpm
